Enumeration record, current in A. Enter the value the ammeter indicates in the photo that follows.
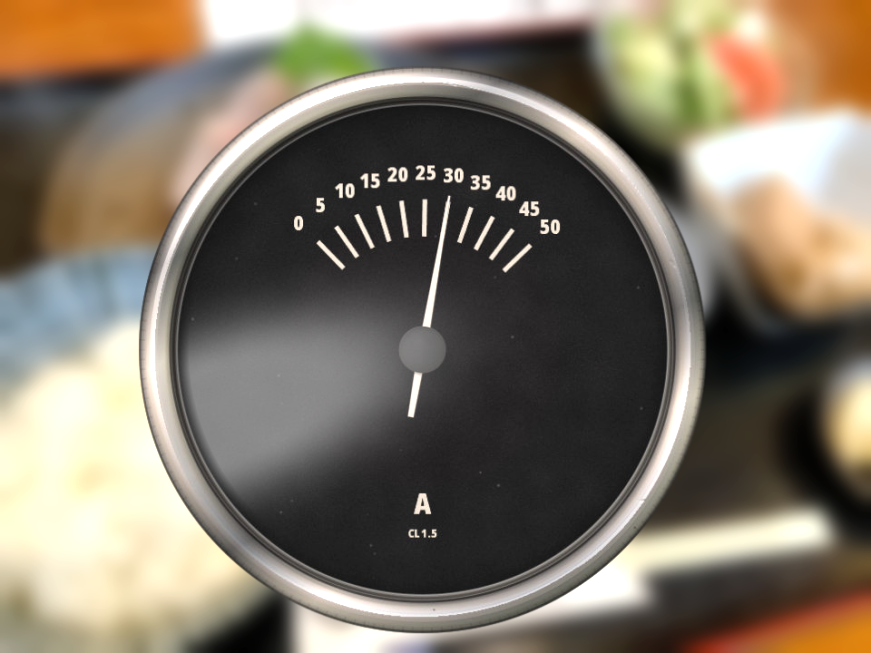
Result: 30 A
